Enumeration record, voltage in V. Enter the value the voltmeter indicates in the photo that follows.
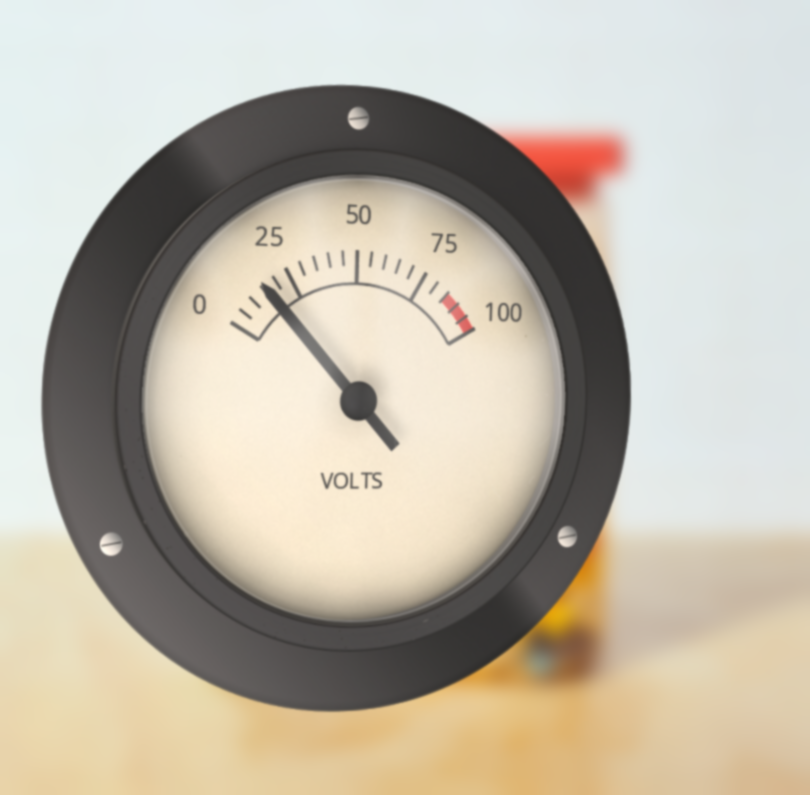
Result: 15 V
